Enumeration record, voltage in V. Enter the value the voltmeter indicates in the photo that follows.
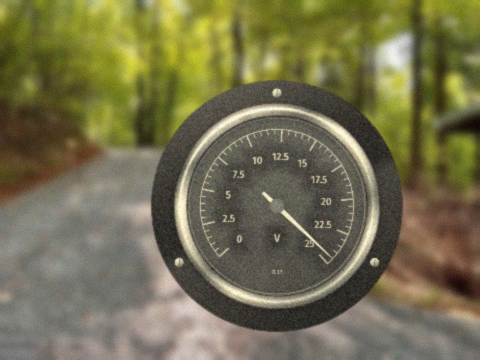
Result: 24.5 V
